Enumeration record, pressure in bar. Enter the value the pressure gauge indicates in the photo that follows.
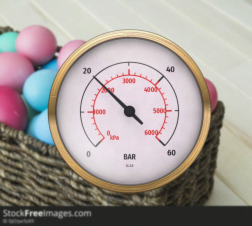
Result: 20 bar
